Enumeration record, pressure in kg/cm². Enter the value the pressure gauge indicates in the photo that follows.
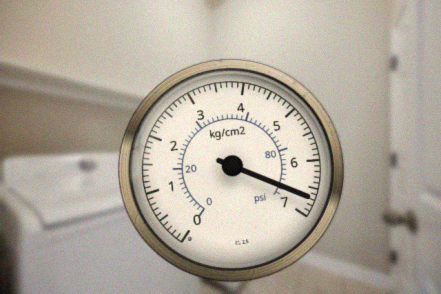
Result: 6.7 kg/cm²
